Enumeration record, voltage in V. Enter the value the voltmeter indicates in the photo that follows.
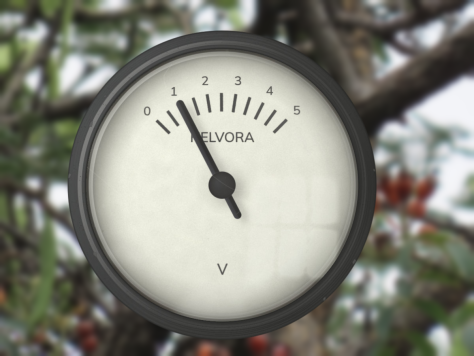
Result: 1 V
